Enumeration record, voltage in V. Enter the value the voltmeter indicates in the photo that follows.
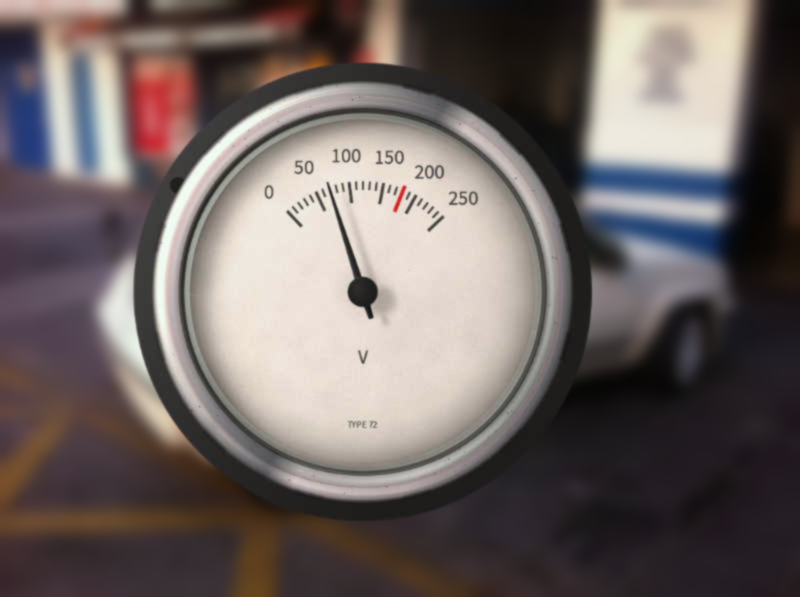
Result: 70 V
